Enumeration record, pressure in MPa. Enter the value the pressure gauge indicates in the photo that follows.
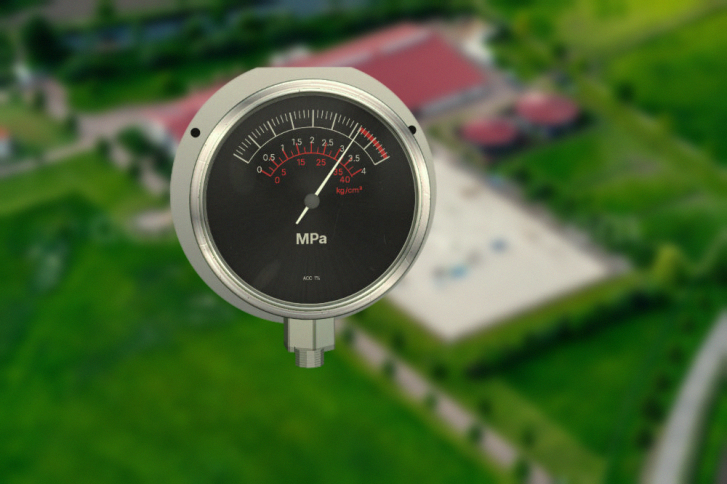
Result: 3.1 MPa
